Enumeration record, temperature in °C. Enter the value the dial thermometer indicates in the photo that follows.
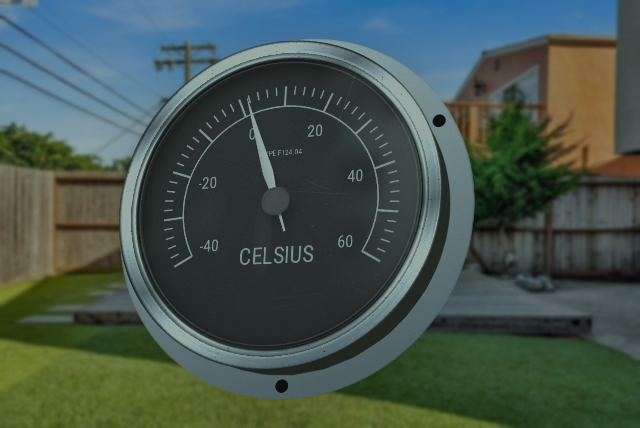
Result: 2 °C
